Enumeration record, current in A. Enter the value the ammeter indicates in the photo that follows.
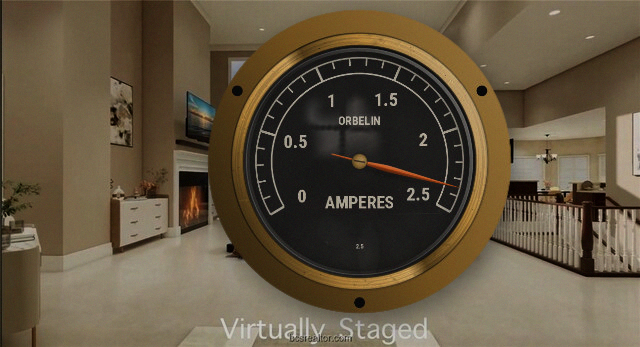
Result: 2.35 A
